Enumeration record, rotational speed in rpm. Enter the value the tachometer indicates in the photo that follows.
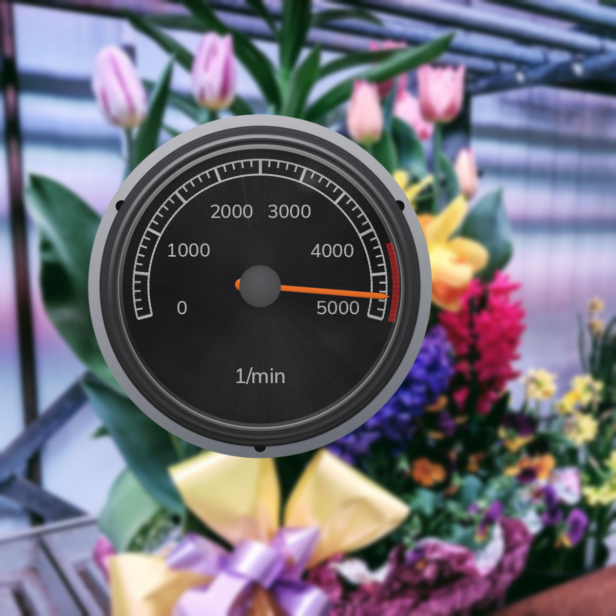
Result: 4750 rpm
